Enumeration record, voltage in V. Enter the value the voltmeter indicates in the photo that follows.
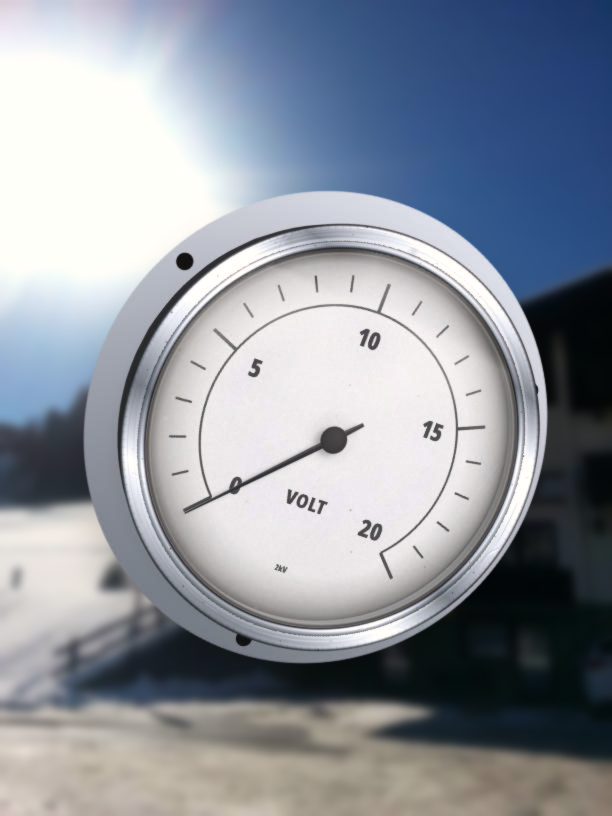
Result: 0 V
